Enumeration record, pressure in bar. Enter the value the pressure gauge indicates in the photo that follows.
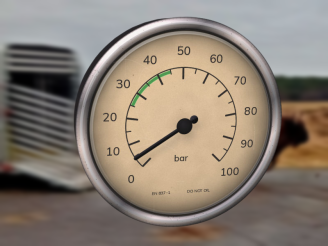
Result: 5 bar
